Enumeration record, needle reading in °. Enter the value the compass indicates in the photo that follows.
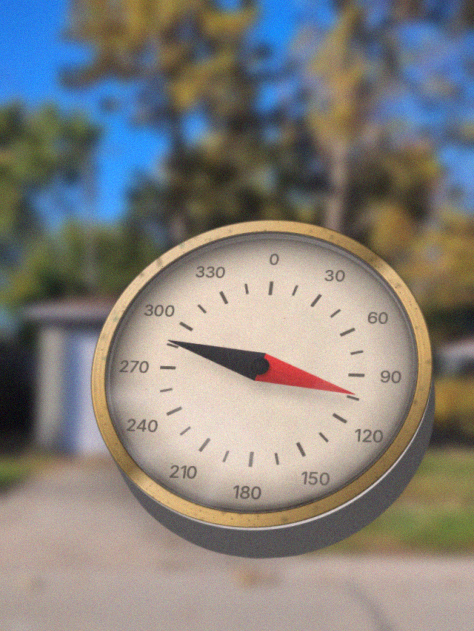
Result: 105 °
